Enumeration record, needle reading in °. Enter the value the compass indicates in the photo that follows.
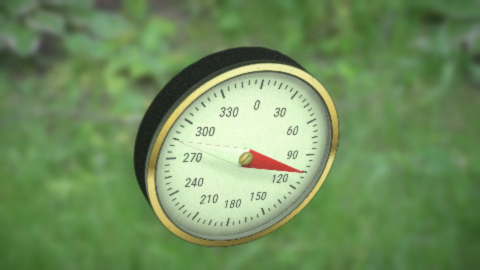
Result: 105 °
